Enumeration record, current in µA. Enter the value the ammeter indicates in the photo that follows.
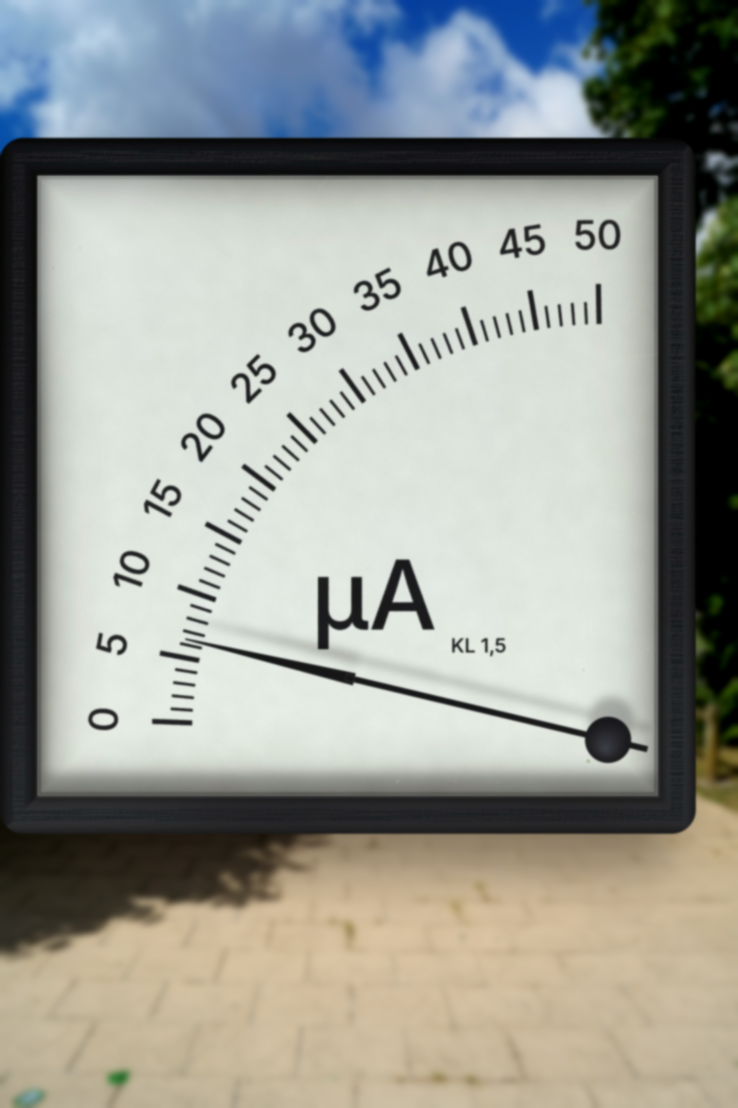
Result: 6.5 µA
